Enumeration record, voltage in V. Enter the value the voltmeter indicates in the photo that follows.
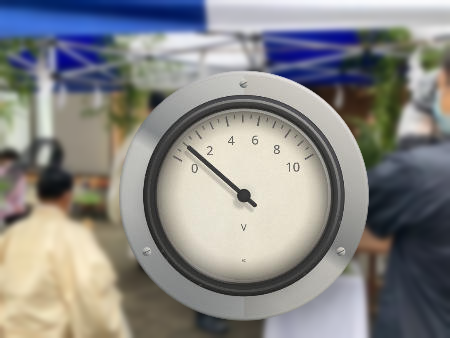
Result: 1 V
